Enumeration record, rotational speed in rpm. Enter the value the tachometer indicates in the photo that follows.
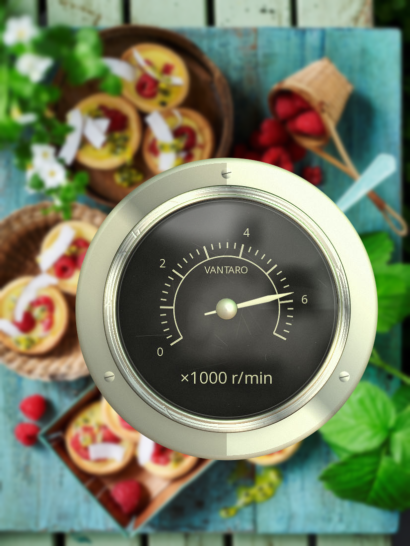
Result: 5800 rpm
